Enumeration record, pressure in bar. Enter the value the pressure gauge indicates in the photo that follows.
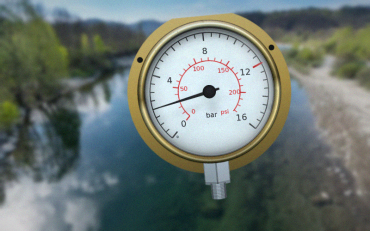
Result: 2 bar
